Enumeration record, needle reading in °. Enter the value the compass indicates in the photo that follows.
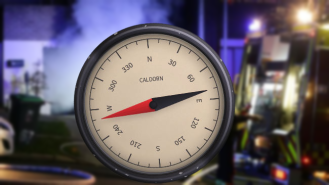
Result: 260 °
